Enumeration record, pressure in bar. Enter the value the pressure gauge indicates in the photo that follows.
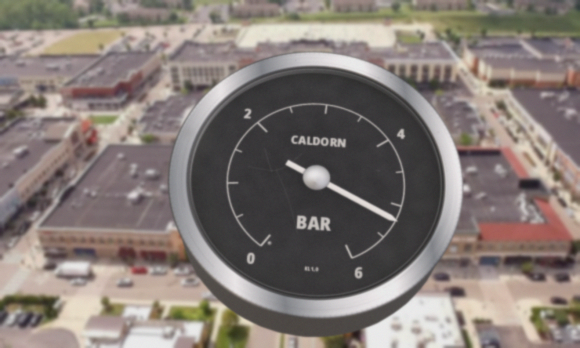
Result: 5.25 bar
